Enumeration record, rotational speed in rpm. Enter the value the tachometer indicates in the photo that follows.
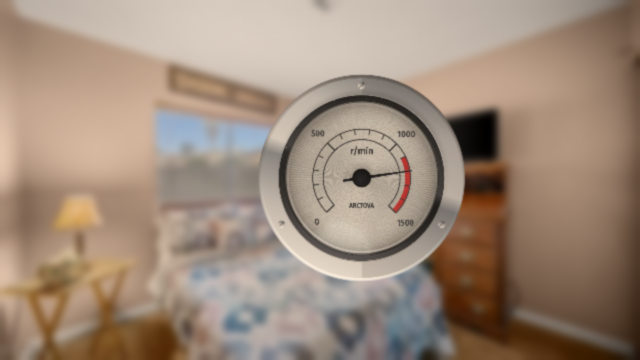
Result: 1200 rpm
